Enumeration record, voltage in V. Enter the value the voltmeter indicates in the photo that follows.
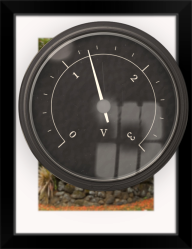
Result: 1.3 V
